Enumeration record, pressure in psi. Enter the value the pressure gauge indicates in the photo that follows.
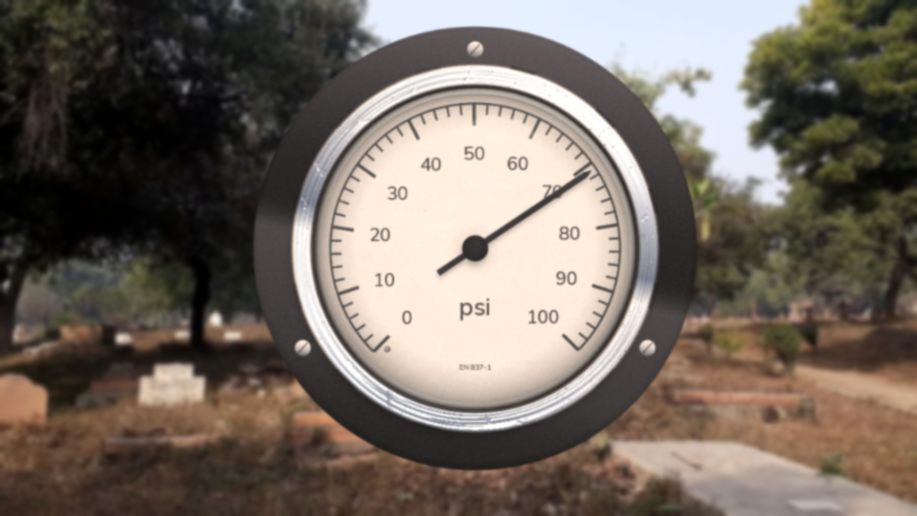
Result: 71 psi
